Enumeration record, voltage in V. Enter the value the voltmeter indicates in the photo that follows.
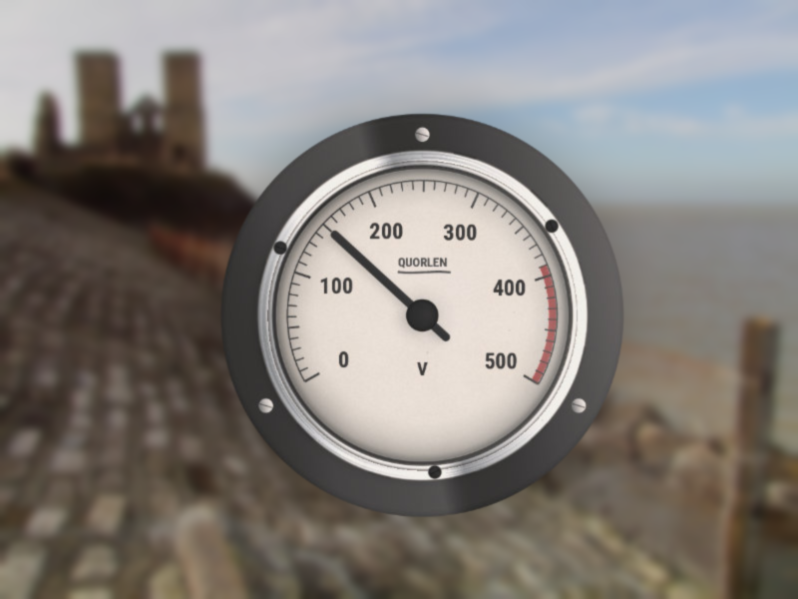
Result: 150 V
